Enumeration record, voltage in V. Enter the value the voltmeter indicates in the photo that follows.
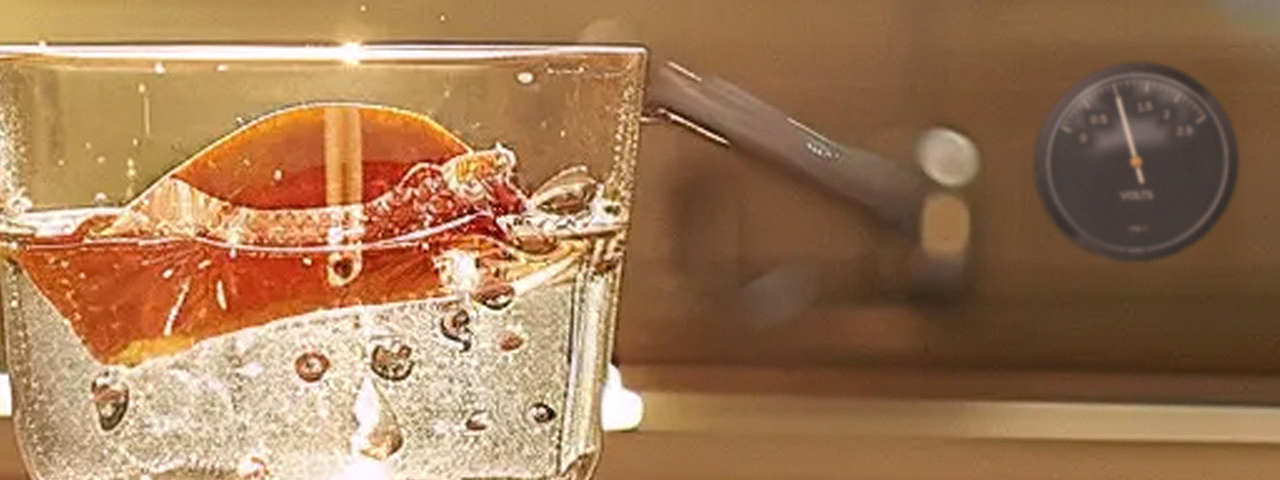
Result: 1 V
